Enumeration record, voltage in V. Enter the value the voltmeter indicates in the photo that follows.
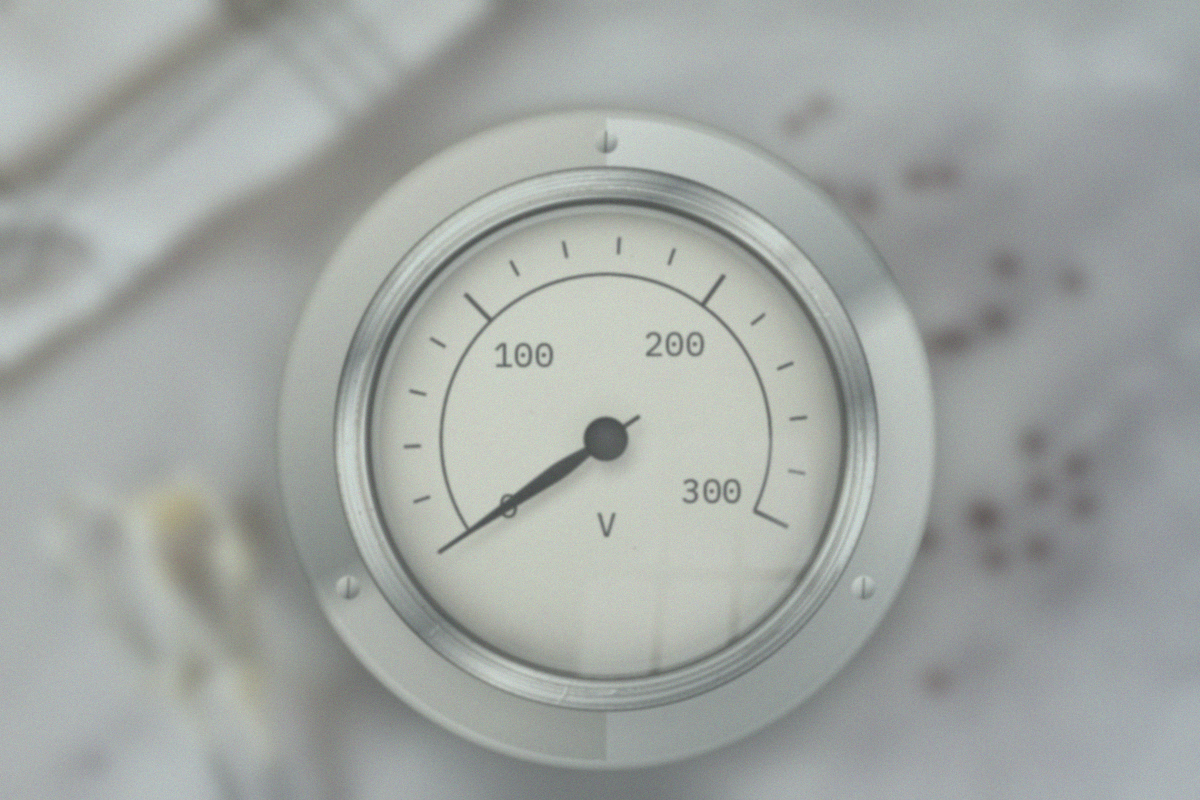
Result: 0 V
